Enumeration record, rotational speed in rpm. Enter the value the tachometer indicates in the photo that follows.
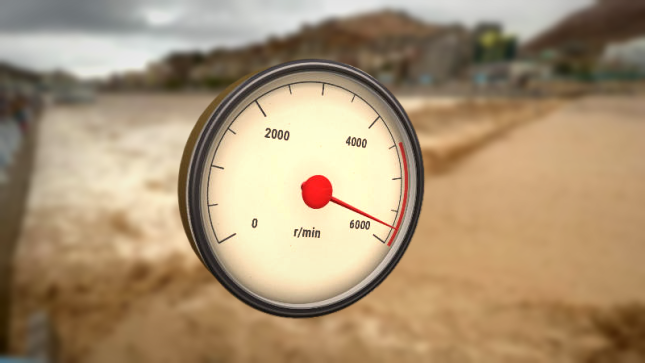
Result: 5750 rpm
